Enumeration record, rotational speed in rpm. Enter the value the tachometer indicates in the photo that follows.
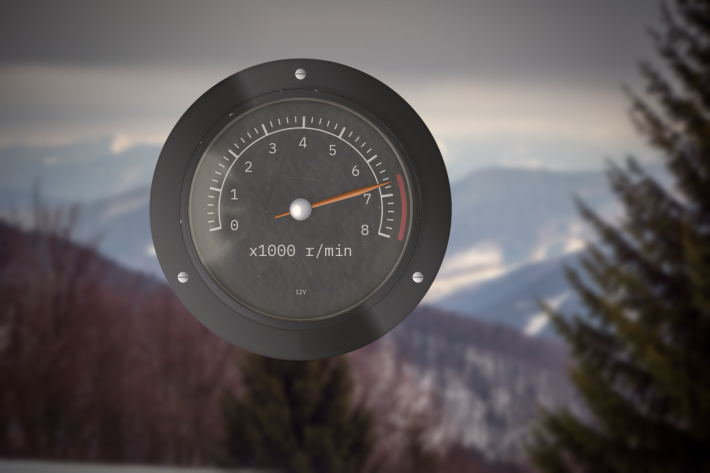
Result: 6700 rpm
